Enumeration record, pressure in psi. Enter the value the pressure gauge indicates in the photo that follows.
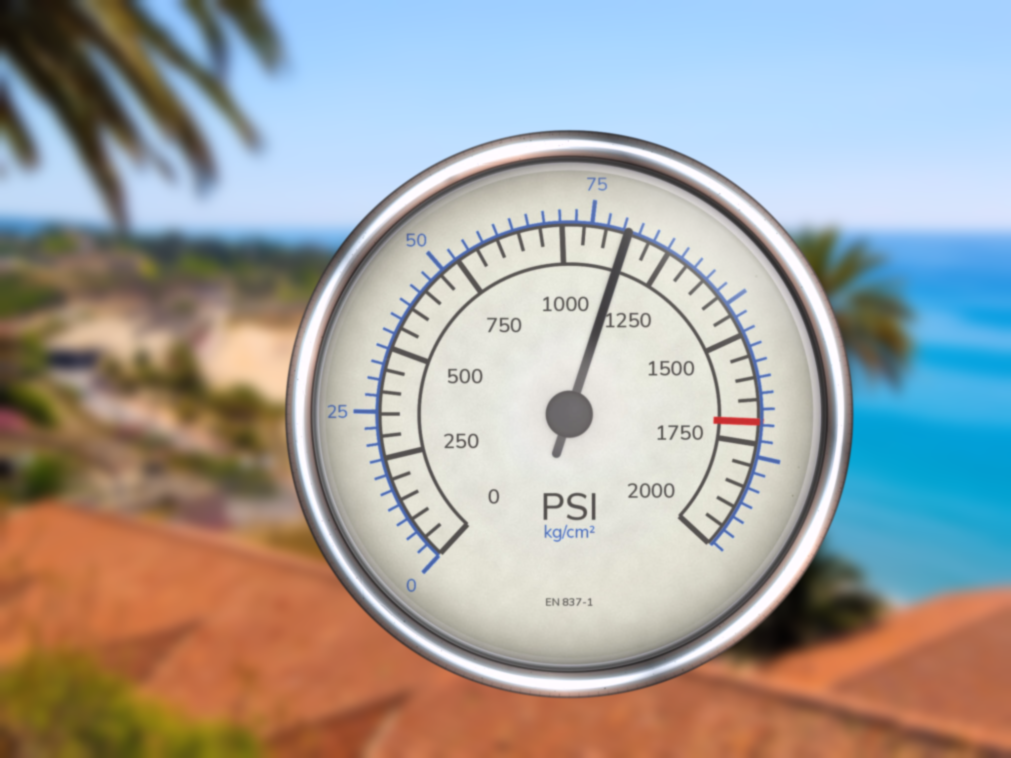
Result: 1150 psi
